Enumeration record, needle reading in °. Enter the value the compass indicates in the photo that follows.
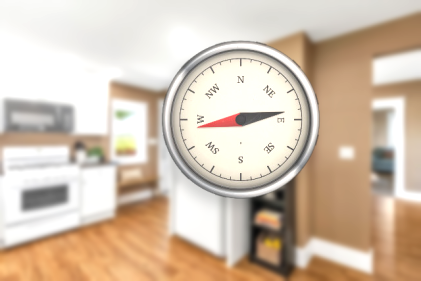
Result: 260 °
